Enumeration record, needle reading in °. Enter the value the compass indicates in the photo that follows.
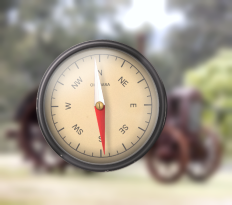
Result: 175 °
